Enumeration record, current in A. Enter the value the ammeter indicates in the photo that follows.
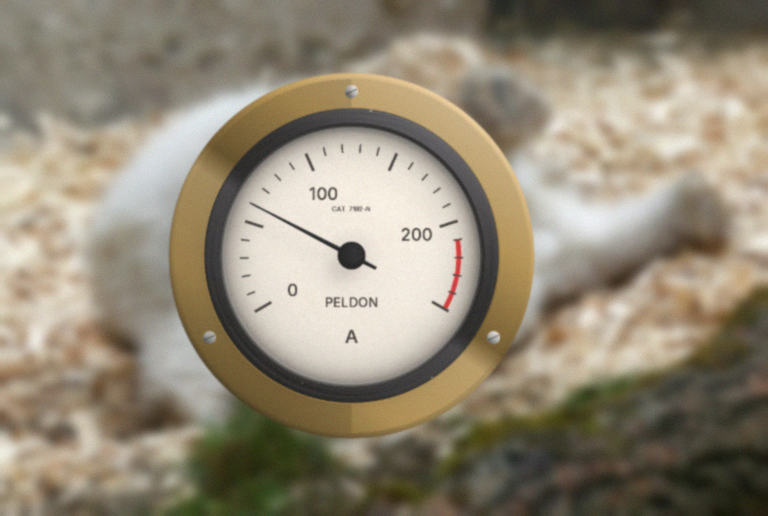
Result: 60 A
